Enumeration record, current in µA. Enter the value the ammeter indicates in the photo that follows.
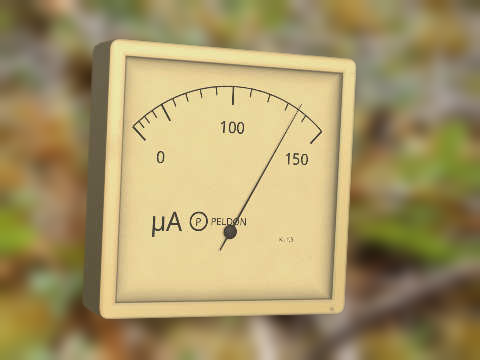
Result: 135 µA
